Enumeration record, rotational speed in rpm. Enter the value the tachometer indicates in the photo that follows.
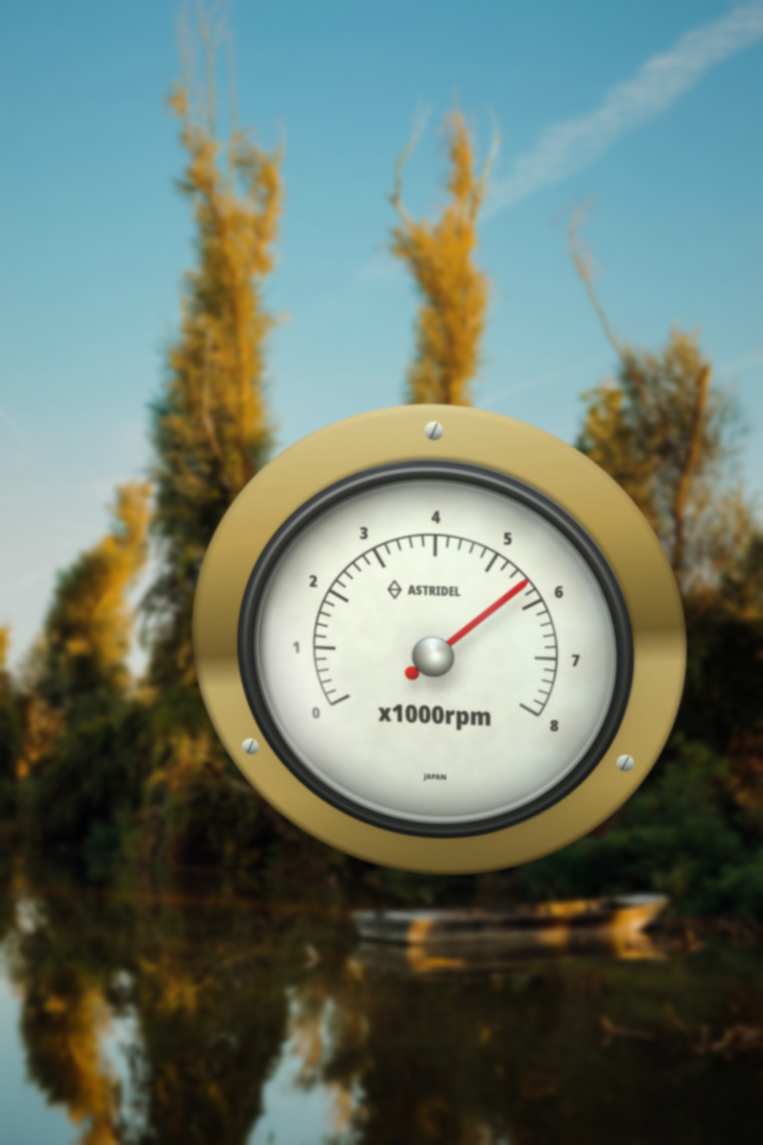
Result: 5600 rpm
